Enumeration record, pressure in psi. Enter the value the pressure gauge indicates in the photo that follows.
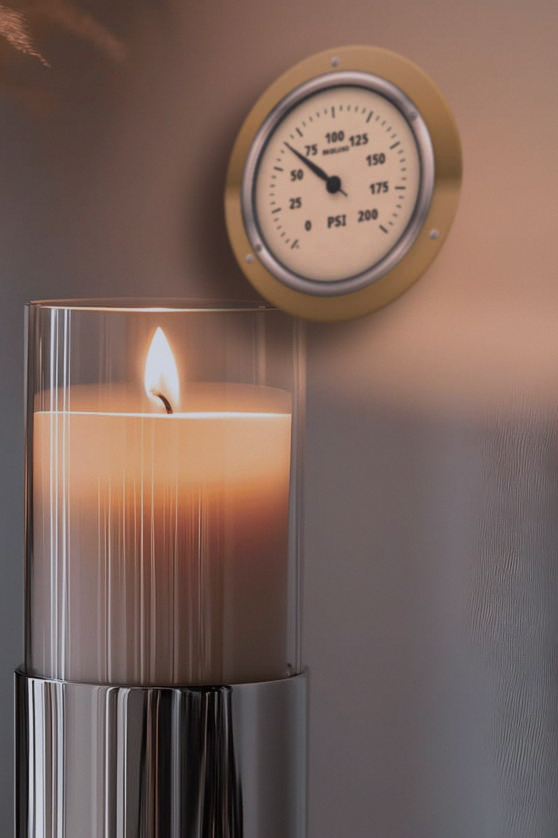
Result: 65 psi
